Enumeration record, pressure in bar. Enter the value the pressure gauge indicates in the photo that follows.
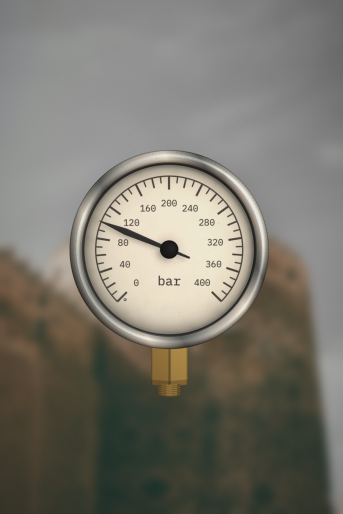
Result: 100 bar
